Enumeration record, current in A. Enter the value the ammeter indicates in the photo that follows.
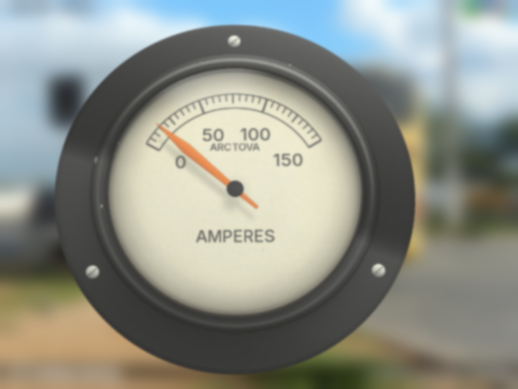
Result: 15 A
